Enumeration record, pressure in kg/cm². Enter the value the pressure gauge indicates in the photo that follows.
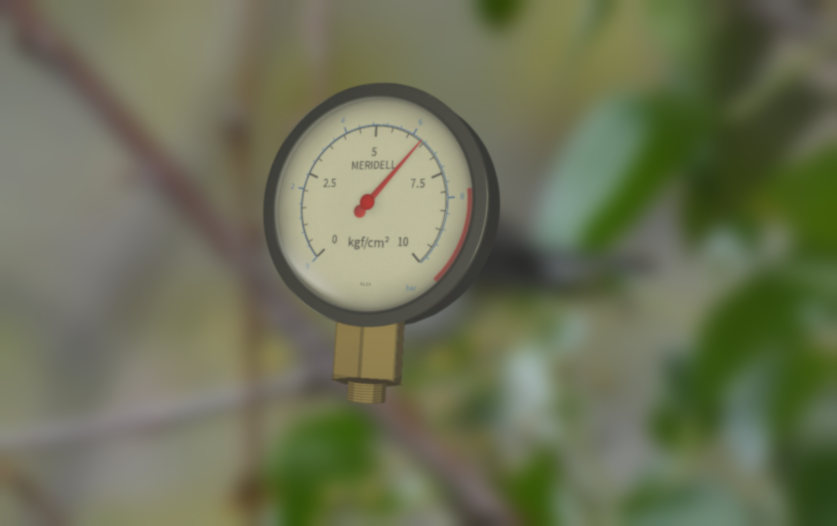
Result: 6.5 kg/cm²
